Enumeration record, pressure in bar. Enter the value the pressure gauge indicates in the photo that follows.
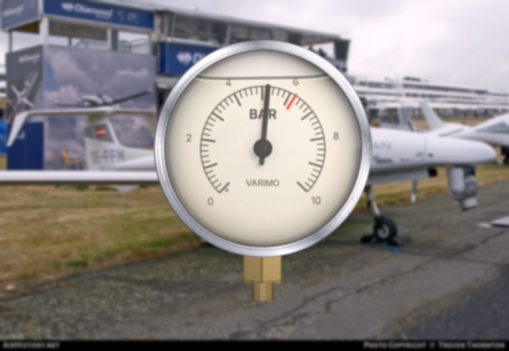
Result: 5.2 bar
